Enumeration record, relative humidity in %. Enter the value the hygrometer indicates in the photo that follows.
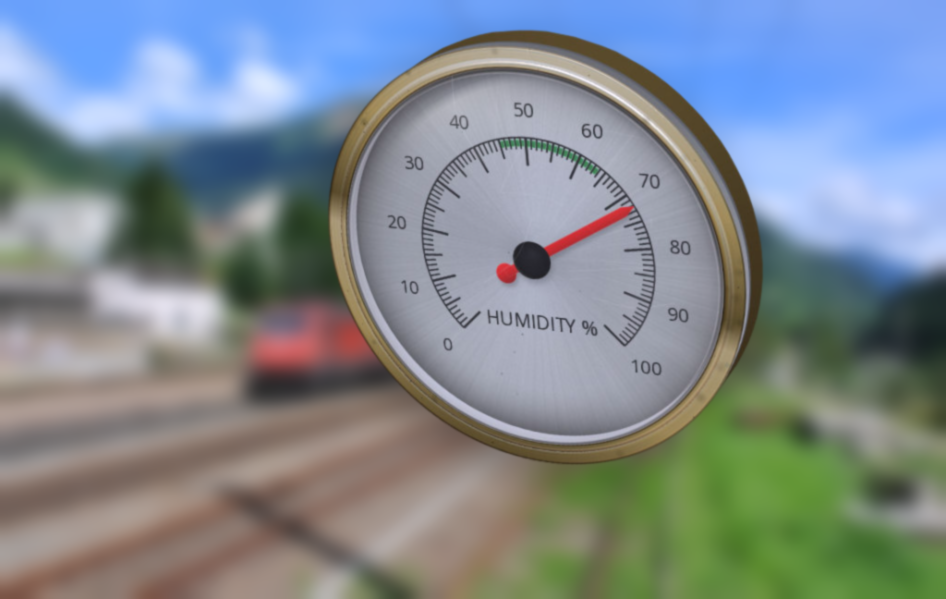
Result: 72 %
